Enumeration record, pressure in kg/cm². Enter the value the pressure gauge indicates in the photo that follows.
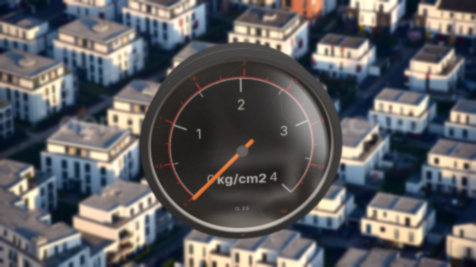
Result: 0 kg/cm²
